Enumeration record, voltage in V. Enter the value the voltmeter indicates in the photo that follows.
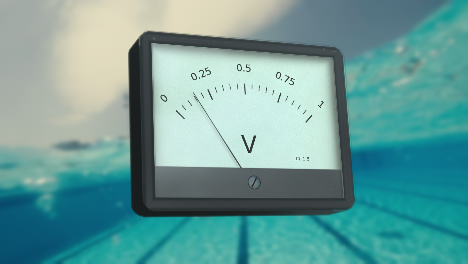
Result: 0.15 V
